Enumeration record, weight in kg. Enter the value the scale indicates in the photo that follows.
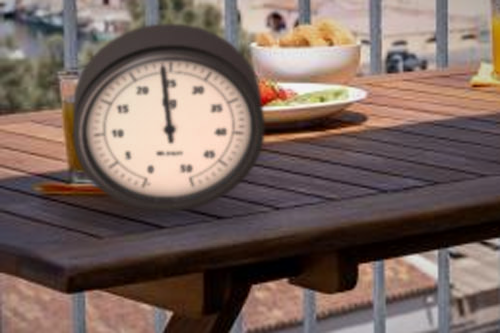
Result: 24 kg
